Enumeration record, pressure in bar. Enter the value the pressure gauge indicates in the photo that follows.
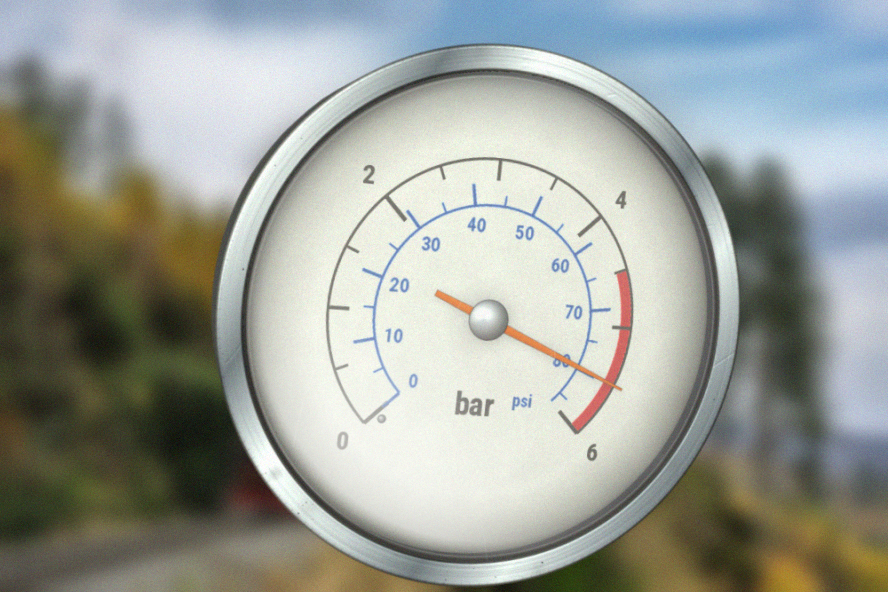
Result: 5.5 bar
